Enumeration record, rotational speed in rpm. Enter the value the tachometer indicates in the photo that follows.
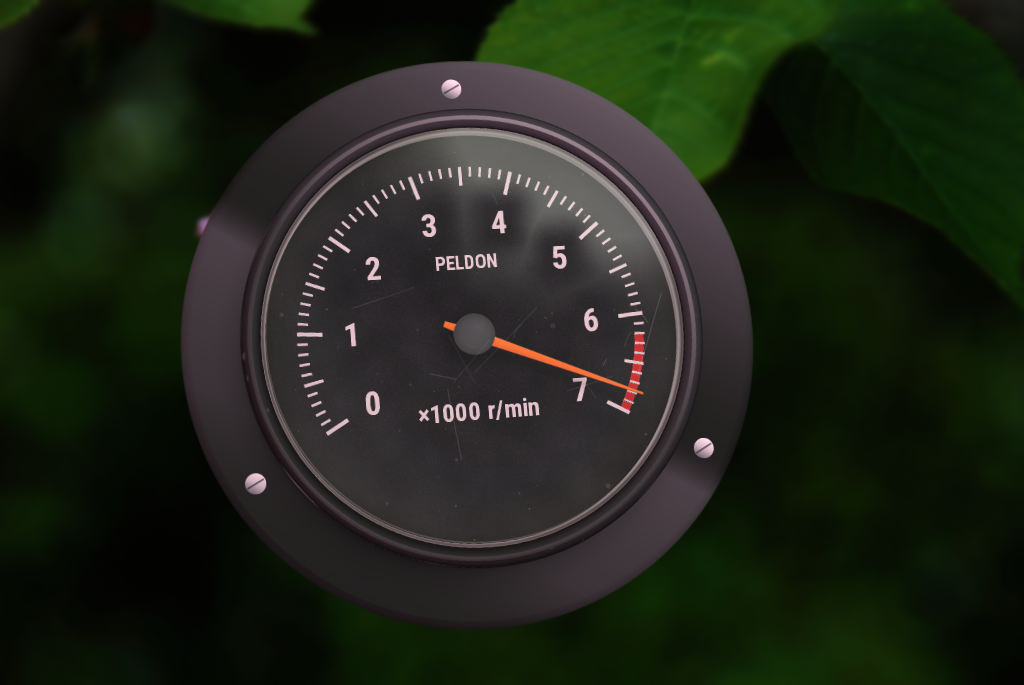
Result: 6800 rpm
